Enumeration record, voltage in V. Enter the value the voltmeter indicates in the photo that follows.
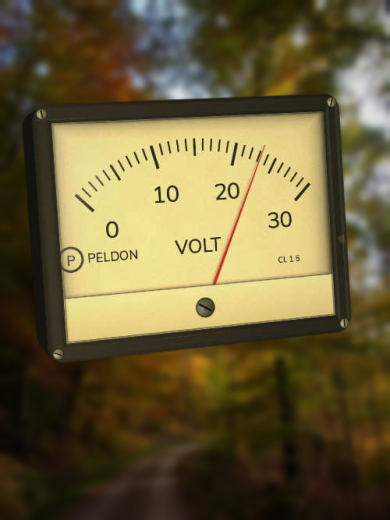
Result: 23 V
